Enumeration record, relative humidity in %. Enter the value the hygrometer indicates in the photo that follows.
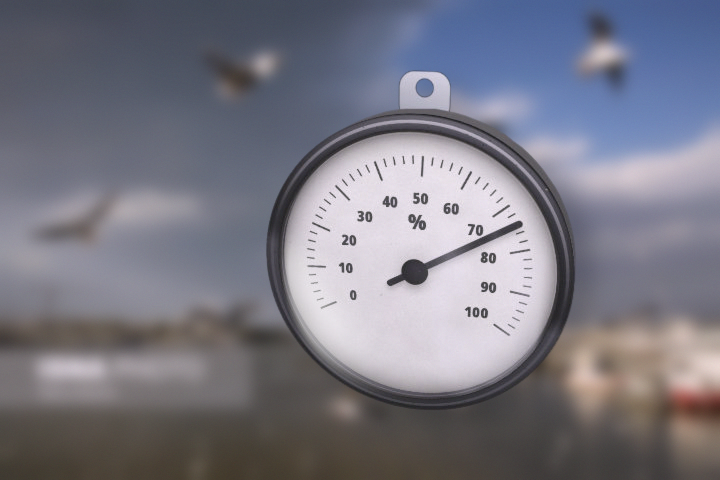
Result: 74 %
